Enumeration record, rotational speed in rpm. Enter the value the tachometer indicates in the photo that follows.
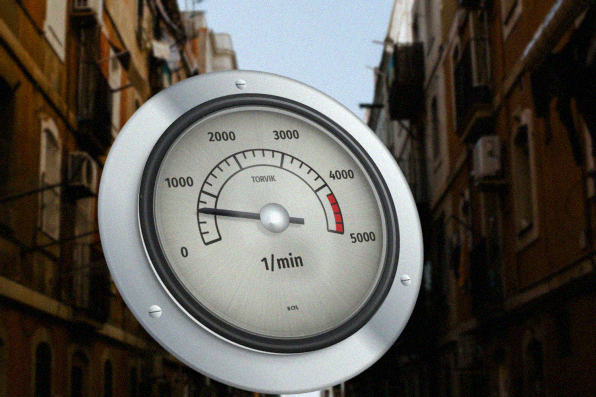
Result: 600 rpm
